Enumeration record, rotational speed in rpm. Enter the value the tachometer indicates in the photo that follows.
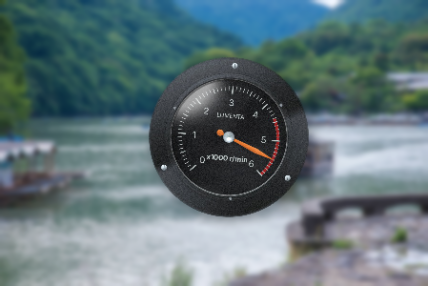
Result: 5500 rpm
